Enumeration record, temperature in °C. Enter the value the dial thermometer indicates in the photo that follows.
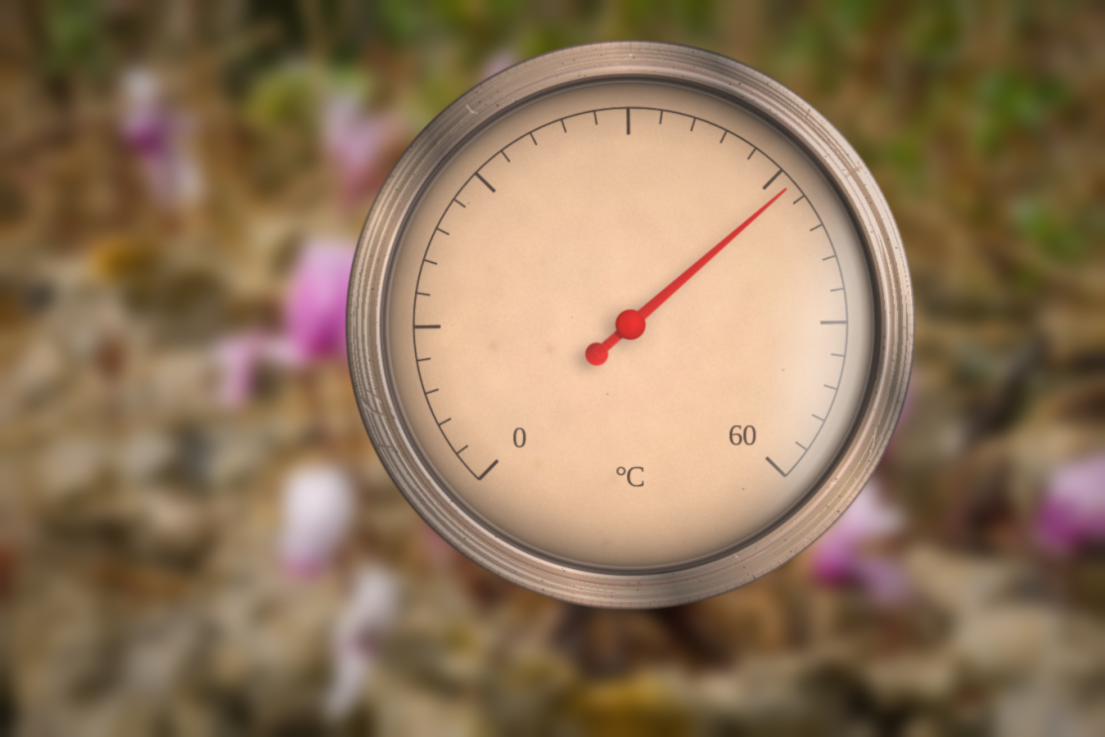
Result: 41 °C
